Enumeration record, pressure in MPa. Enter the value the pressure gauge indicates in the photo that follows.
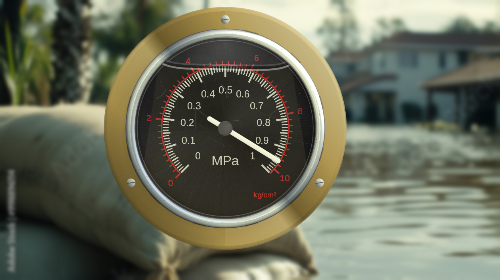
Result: 0.95 MPa
